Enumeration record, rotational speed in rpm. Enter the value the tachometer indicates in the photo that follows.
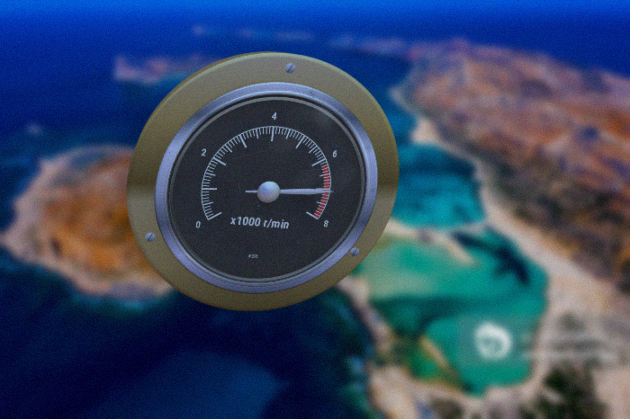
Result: 7000 rpm
